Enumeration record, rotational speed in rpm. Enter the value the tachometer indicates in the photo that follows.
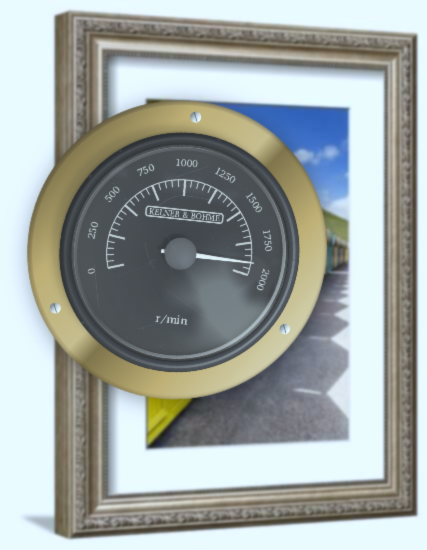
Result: 1900 rpm
